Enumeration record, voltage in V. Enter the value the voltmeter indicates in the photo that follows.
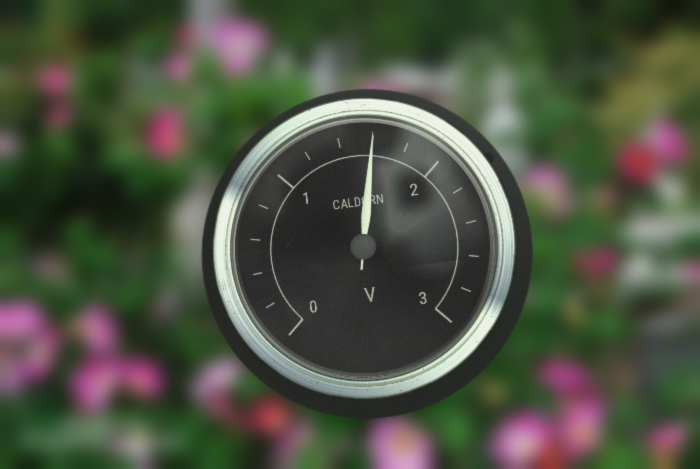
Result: 1.6 V
